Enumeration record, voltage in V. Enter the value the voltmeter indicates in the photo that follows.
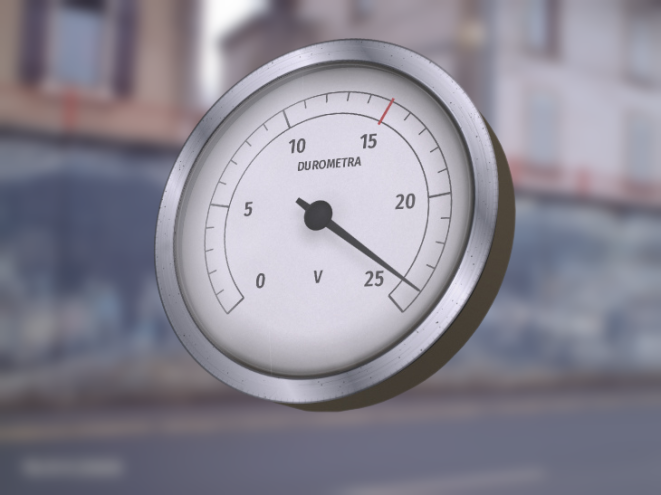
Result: 24 V
